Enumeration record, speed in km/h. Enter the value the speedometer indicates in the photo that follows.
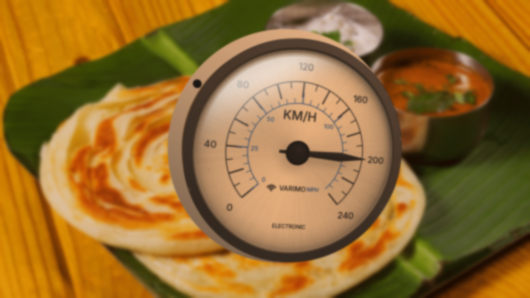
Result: 200 km/h
